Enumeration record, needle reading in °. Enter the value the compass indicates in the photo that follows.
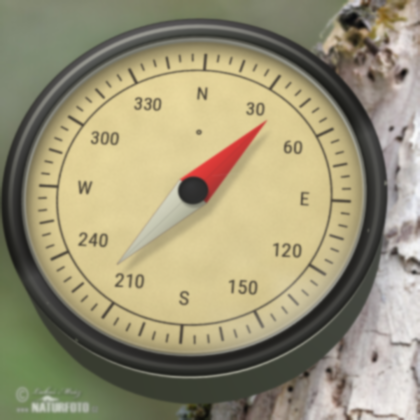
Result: 40 °
